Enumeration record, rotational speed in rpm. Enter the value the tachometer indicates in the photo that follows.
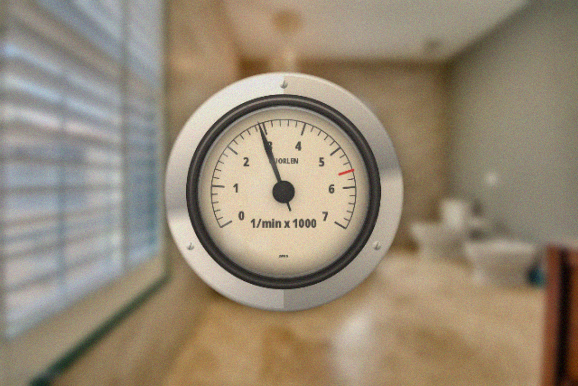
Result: 2900 rpm
